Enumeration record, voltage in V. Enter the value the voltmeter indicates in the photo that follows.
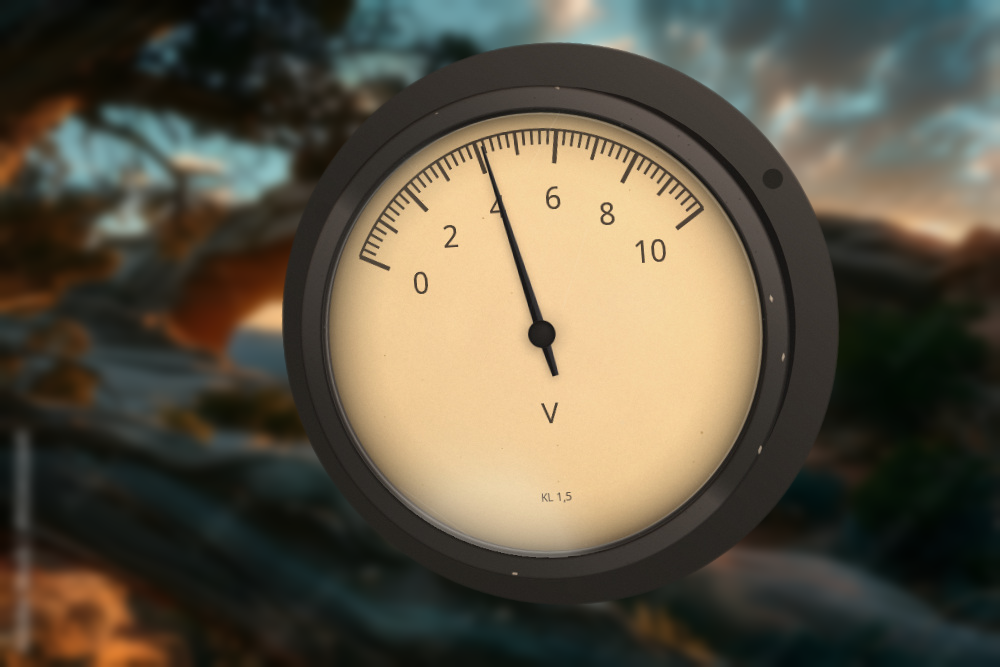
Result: 4.2 V
